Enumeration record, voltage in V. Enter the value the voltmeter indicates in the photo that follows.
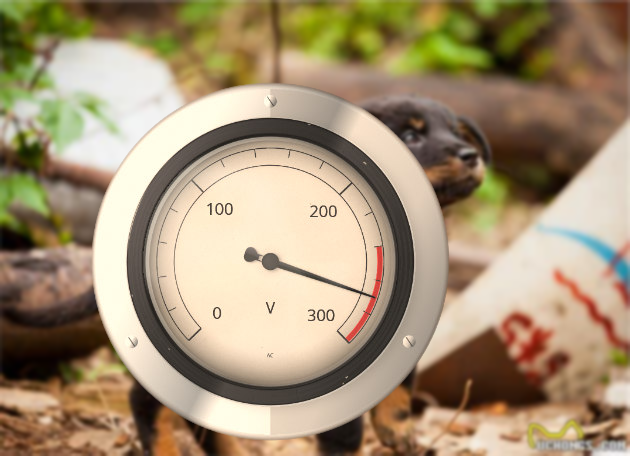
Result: 270 V
